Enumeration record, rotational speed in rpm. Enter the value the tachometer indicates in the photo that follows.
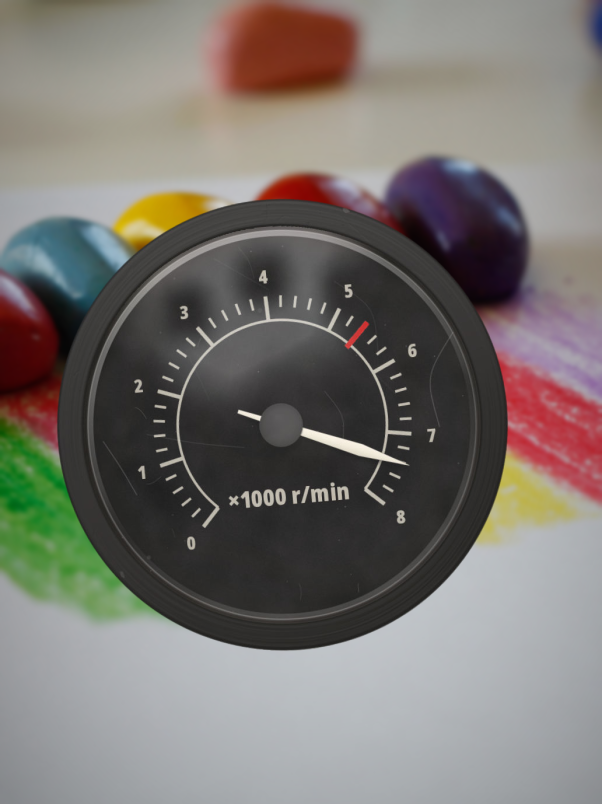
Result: 7400 rpm
